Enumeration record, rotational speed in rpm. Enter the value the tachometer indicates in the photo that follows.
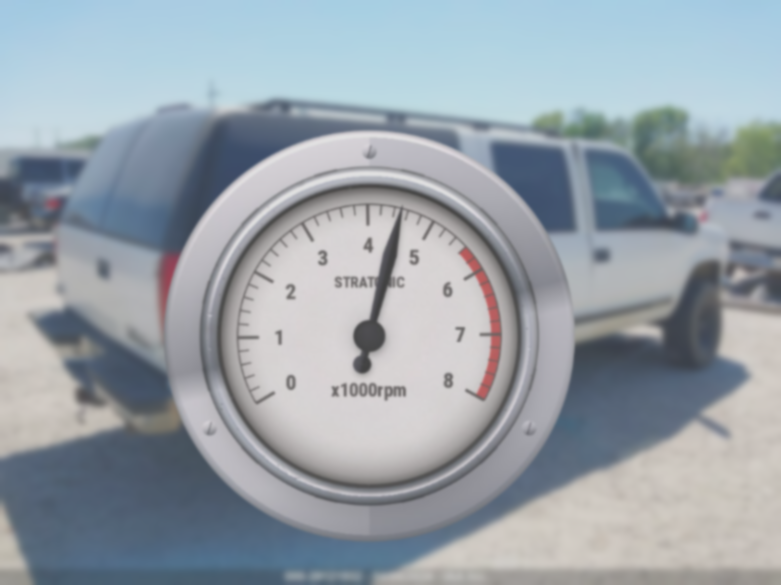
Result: 4500 rpm
